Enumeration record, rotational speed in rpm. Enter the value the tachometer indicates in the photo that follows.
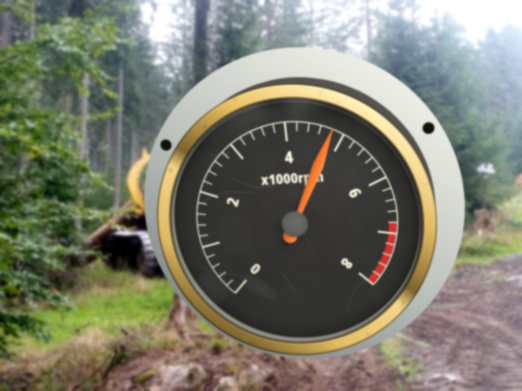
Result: 4800 rpm
